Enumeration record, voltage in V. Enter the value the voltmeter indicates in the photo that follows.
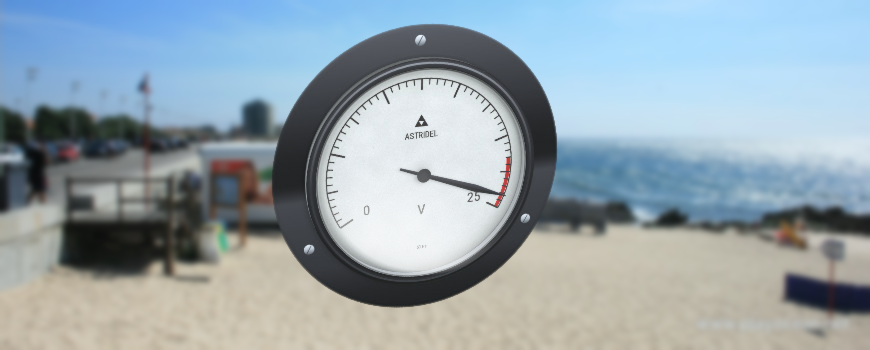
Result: 24 V
